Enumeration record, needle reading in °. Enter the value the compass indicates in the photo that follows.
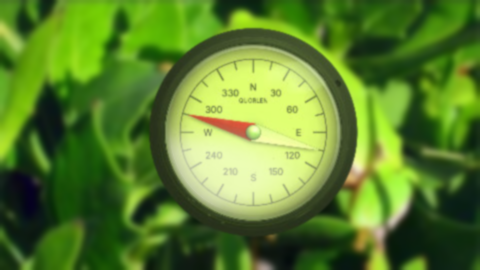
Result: 285 °
